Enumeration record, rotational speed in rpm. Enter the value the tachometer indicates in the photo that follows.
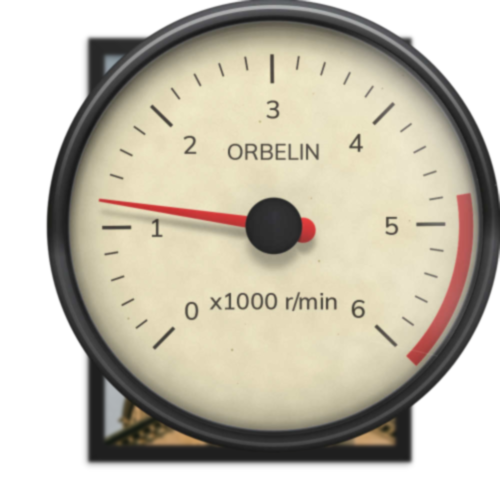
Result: 1200 rpm
